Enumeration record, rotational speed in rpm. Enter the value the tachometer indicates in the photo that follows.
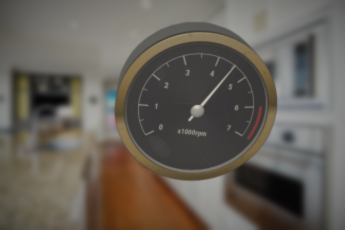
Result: 4500 rpm
